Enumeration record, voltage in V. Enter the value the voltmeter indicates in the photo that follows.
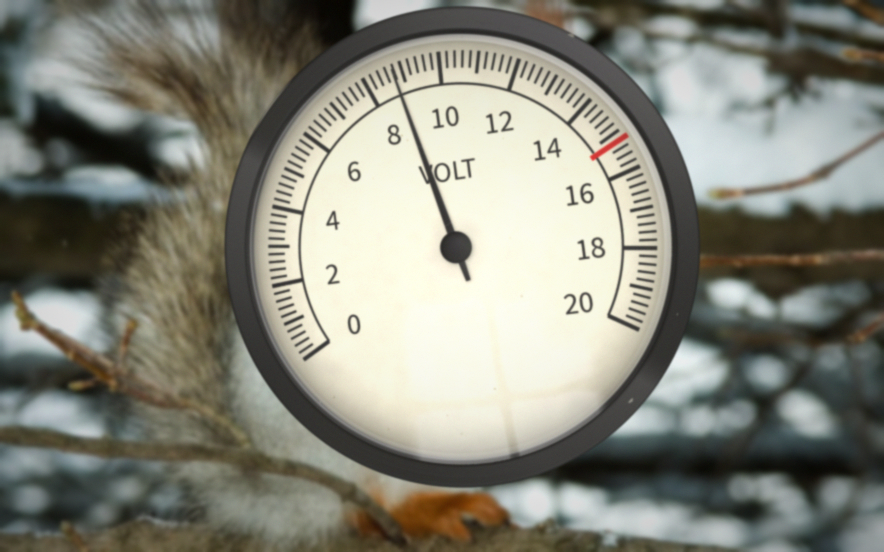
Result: 8.8 V
